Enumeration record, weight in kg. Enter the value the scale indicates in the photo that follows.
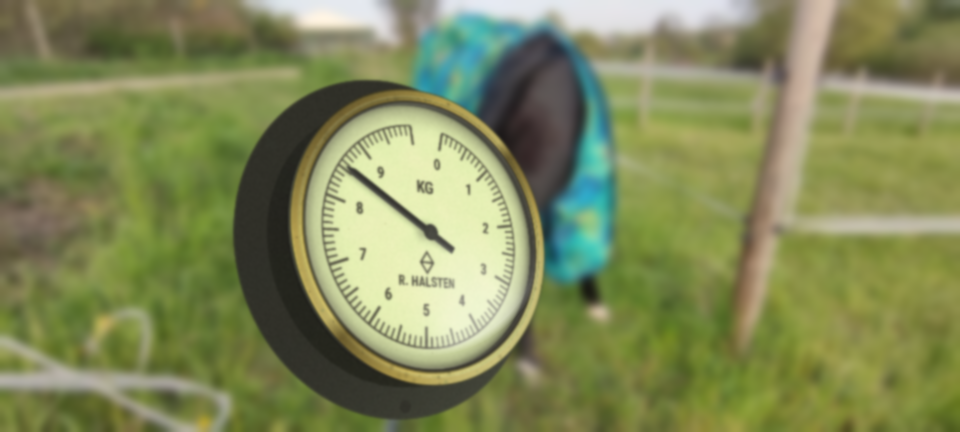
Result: 8.5 kg
